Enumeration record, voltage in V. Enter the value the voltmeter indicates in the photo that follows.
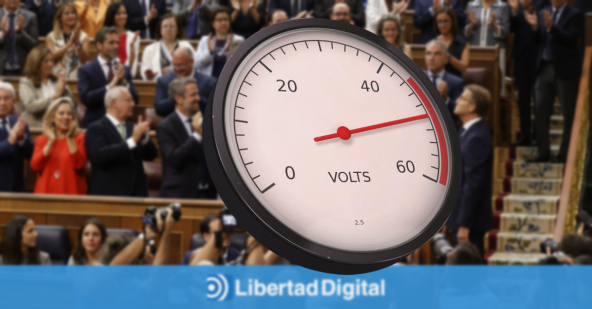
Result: 50 V
